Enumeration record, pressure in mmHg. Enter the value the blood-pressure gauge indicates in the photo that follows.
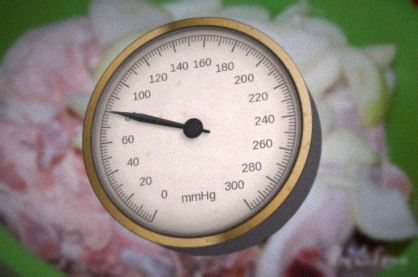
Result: 80 mmHg
